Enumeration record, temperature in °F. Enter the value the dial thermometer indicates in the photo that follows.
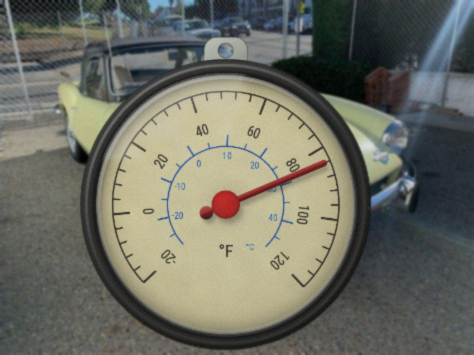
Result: 84 °F
